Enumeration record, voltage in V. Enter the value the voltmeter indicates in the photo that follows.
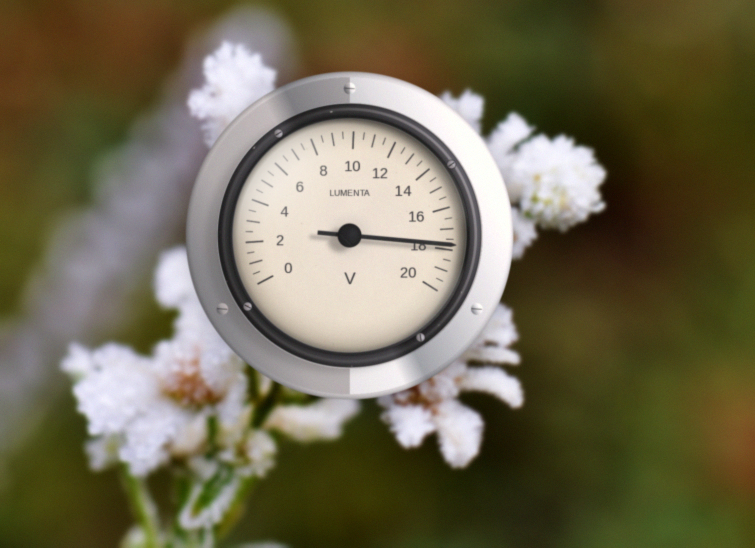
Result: 17.75 V
